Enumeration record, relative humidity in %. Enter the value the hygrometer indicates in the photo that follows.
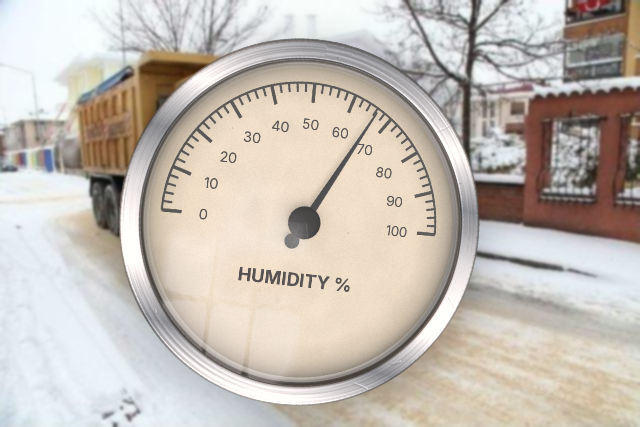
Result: 66 %
